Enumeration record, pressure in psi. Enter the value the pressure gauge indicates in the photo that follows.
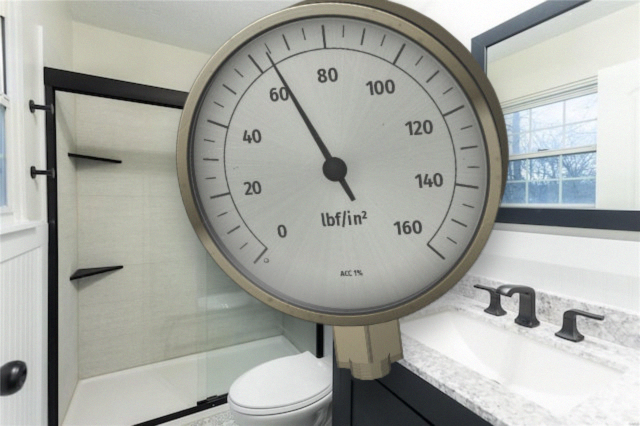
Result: 65 psi
